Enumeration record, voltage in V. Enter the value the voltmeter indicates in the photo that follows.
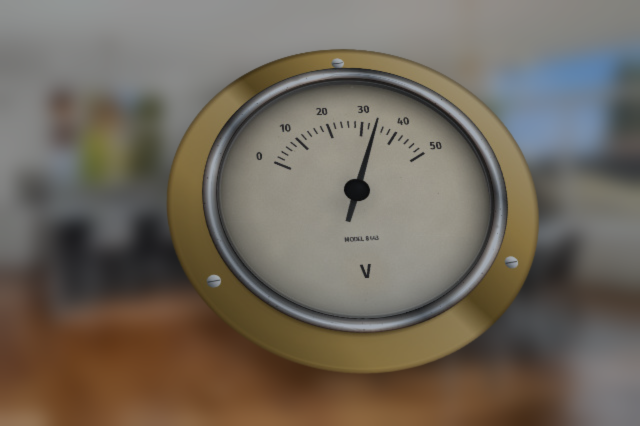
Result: 34 V
